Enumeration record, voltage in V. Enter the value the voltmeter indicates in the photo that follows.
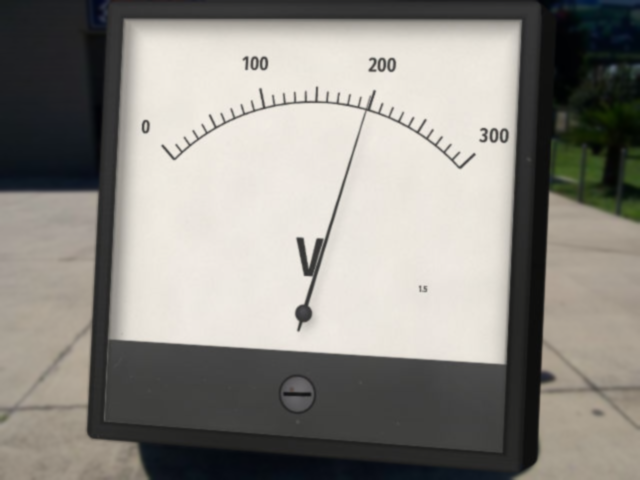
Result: 200 V
